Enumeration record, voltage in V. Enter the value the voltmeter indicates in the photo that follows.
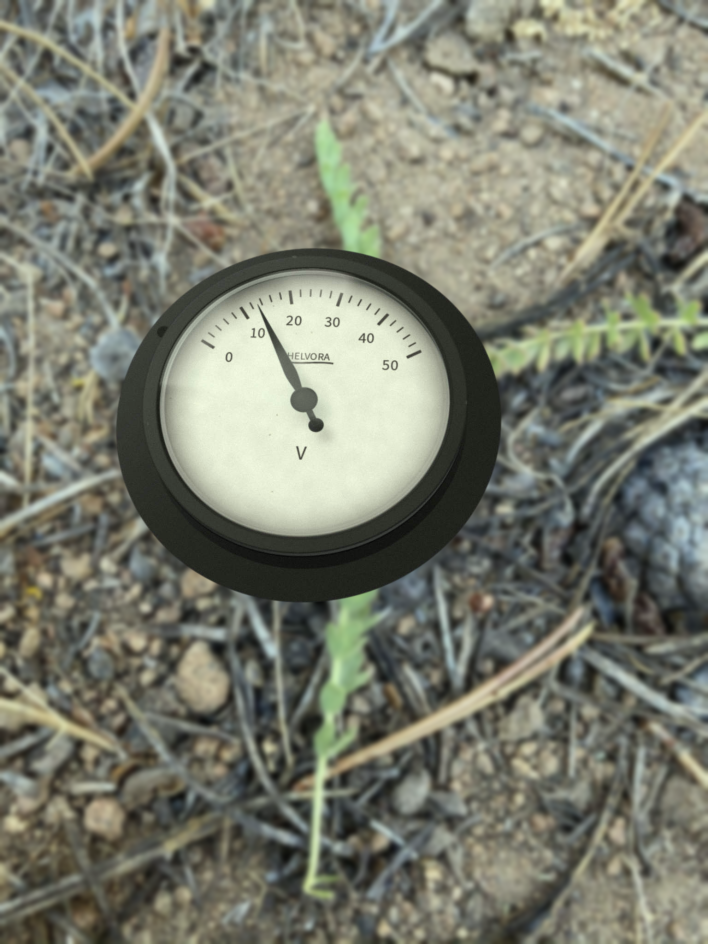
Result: 13 V
